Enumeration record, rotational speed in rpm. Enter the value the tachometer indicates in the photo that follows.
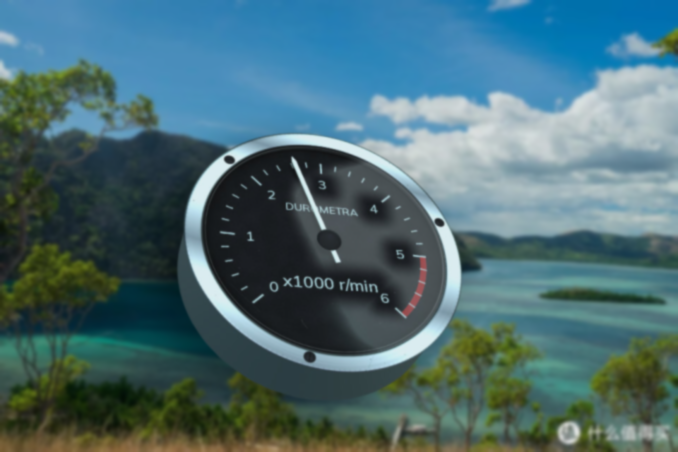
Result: 2600 rpm
